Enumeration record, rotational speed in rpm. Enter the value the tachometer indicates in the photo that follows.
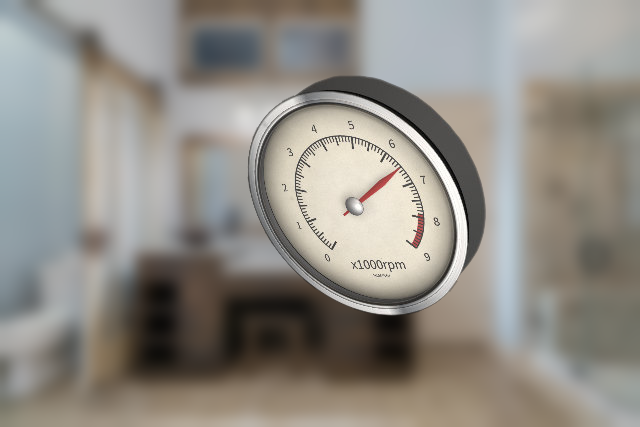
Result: 6500 rpm
